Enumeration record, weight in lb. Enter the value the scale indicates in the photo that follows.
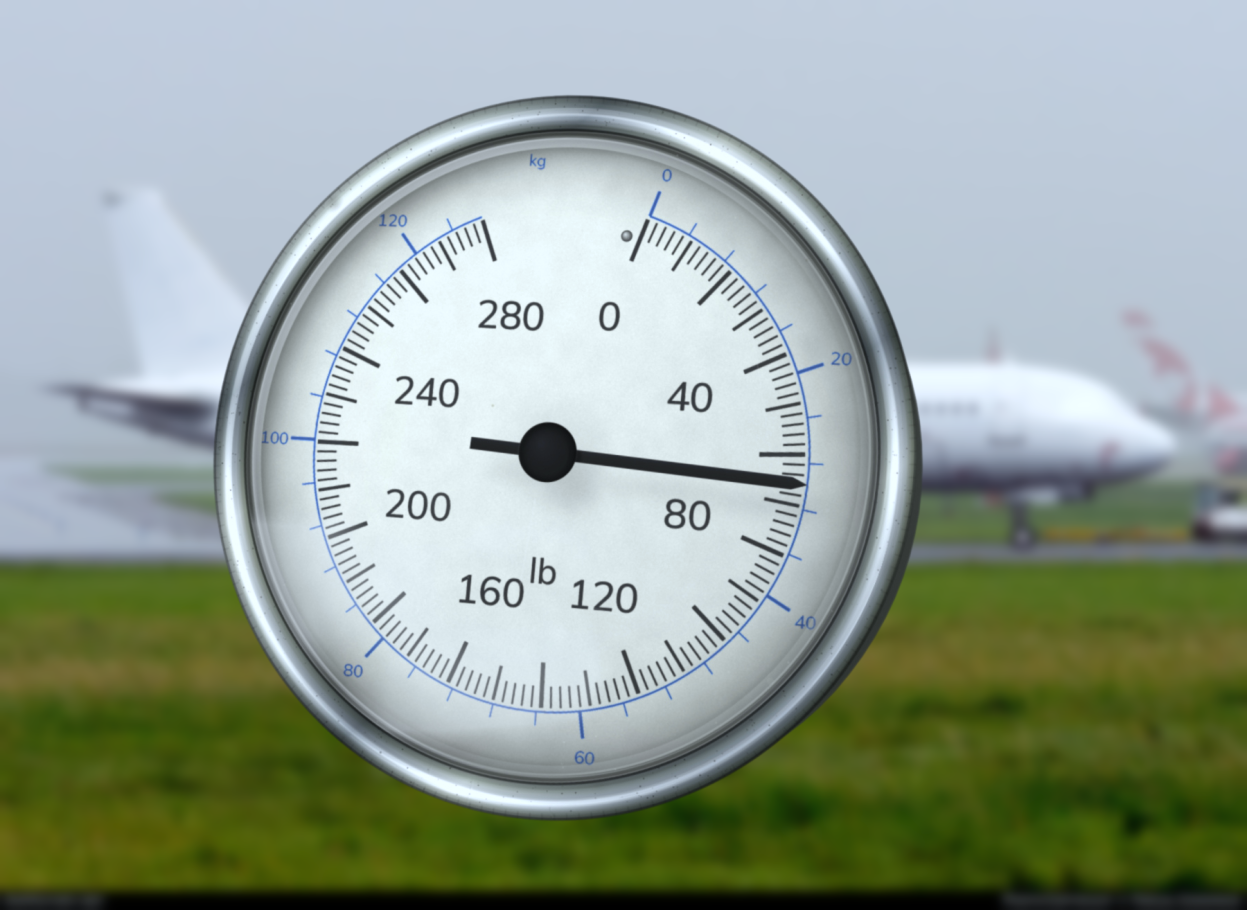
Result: 66 lb
